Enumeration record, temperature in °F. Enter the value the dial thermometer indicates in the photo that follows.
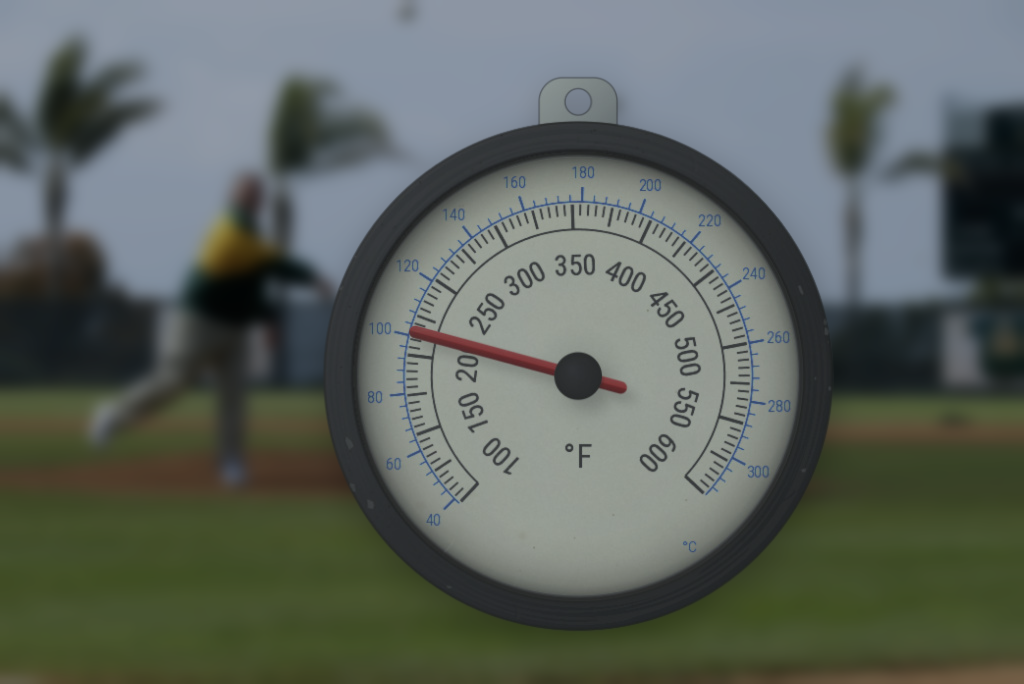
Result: 215 °F
